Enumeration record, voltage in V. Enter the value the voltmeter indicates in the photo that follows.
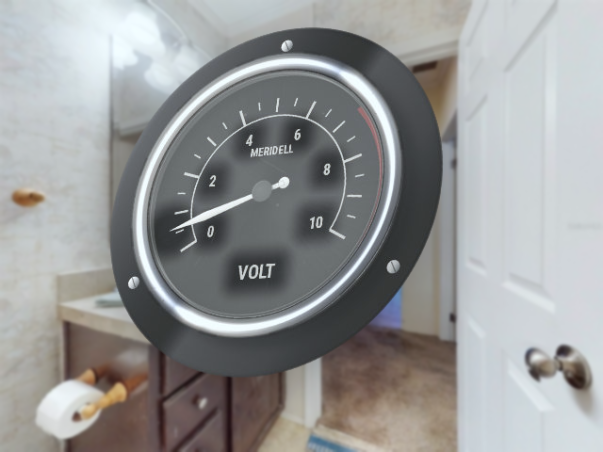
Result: 0.5 V
